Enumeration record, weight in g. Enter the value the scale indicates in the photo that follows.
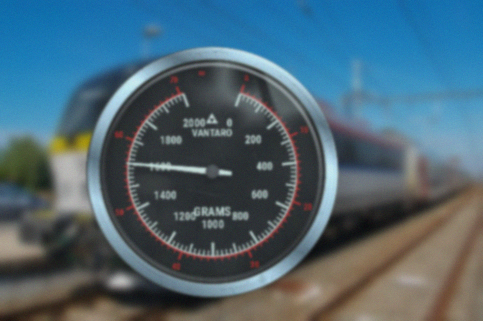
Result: 1600 g
